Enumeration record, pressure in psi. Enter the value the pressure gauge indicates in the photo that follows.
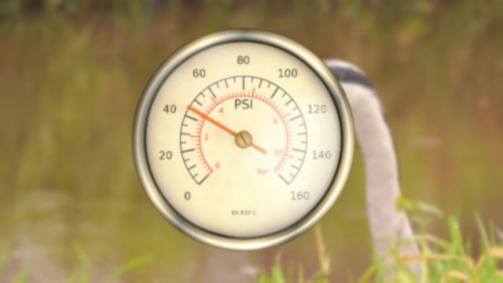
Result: 45 psi
